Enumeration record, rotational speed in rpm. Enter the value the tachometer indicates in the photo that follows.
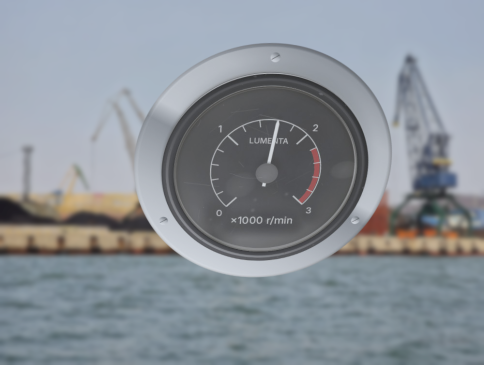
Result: 1600 rpm
